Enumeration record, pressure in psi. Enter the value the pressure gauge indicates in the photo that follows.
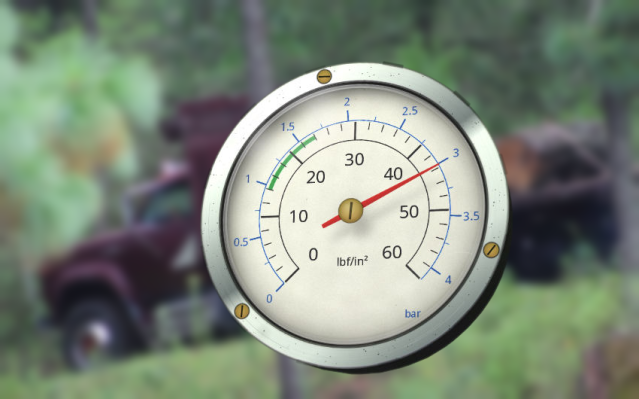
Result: 44 psi
